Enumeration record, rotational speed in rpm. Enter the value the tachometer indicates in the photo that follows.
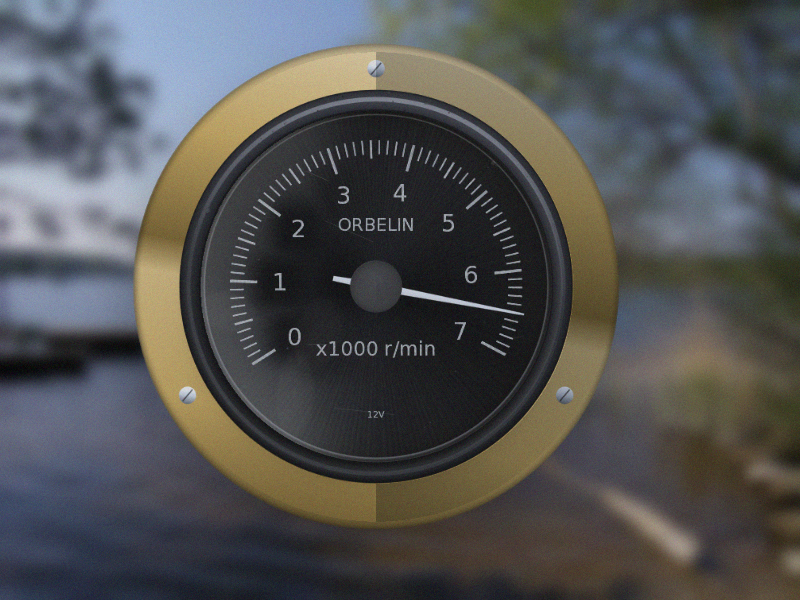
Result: 6500 rpm
